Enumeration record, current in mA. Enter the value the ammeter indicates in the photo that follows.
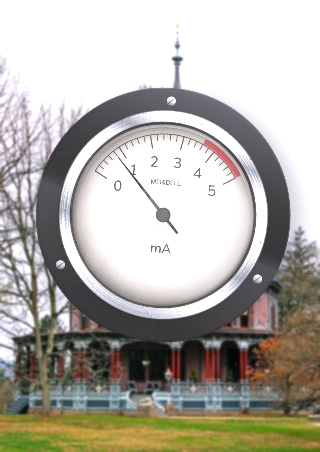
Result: 0.8 mA
